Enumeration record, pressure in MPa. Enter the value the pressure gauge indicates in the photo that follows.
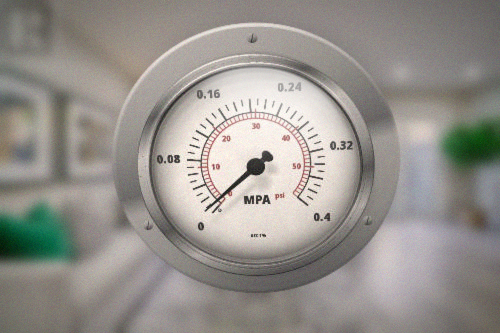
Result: 0.01 MPa
